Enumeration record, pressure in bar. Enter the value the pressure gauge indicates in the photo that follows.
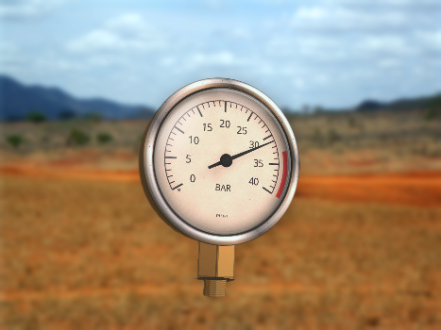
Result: 31 bar
